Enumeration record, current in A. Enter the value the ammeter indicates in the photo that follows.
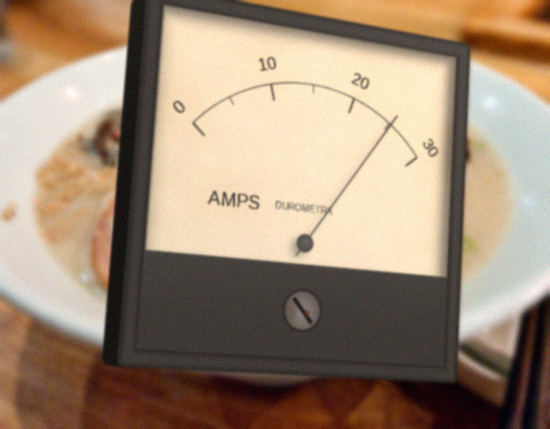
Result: 25 A
